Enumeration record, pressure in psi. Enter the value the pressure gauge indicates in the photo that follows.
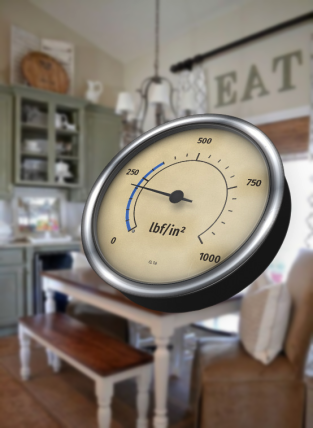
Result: 200 psi
